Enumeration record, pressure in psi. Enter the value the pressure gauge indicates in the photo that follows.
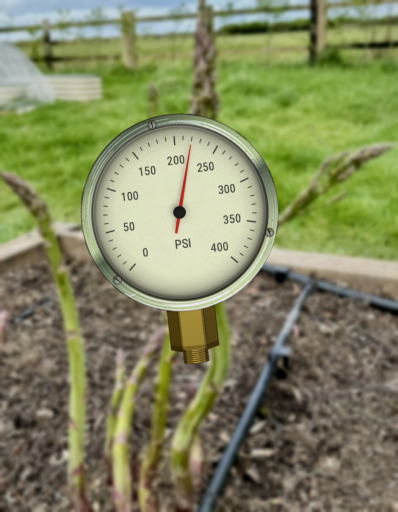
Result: 220 psi
